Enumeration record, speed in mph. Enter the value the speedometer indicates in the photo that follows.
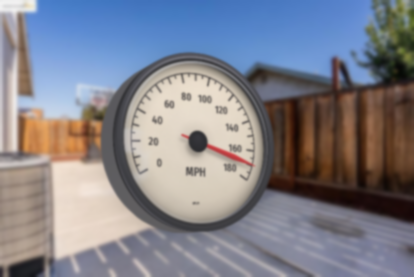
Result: 170 mph
